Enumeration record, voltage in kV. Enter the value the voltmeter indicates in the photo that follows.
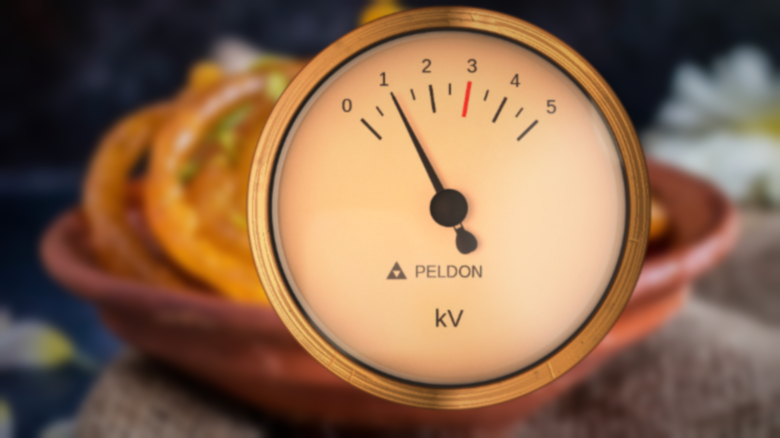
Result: 1 kV
